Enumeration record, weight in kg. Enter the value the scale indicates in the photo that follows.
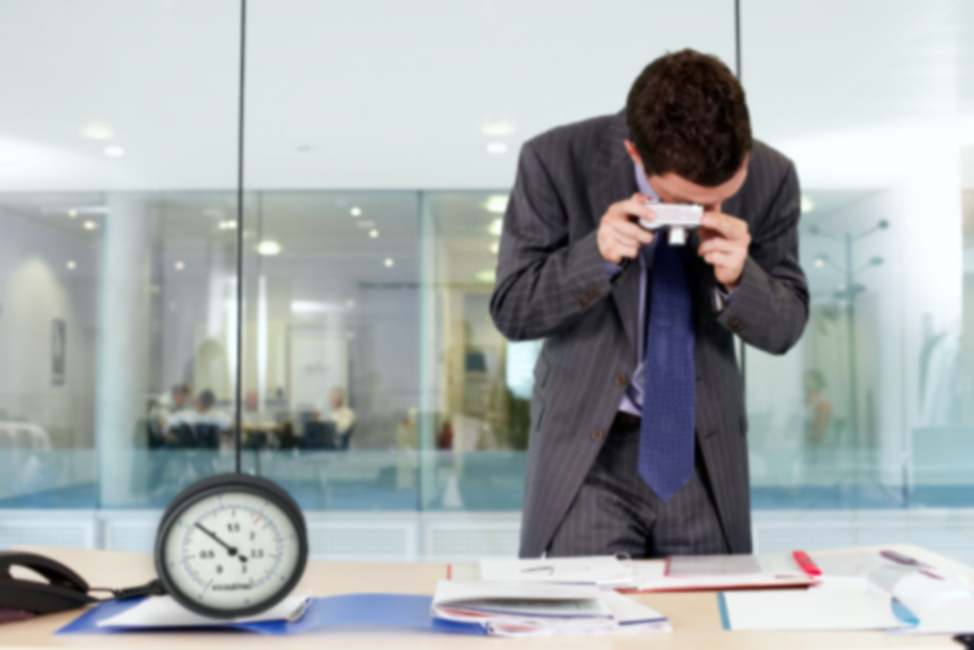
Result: 1 kg
